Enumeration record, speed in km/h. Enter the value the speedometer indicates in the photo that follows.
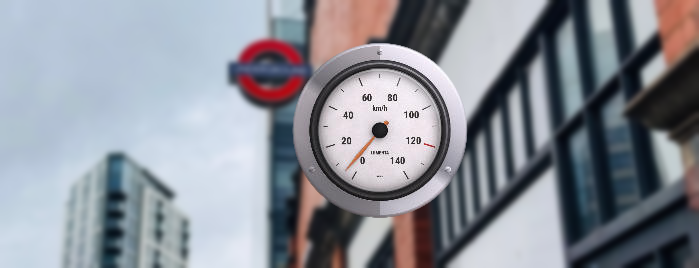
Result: 5 km/h
